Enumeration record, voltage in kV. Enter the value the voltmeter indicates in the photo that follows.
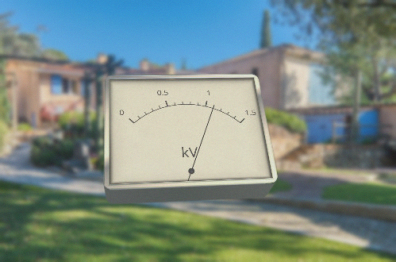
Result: 1.1 kV
